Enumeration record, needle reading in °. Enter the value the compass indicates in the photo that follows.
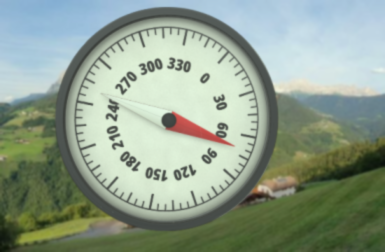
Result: 70 °
